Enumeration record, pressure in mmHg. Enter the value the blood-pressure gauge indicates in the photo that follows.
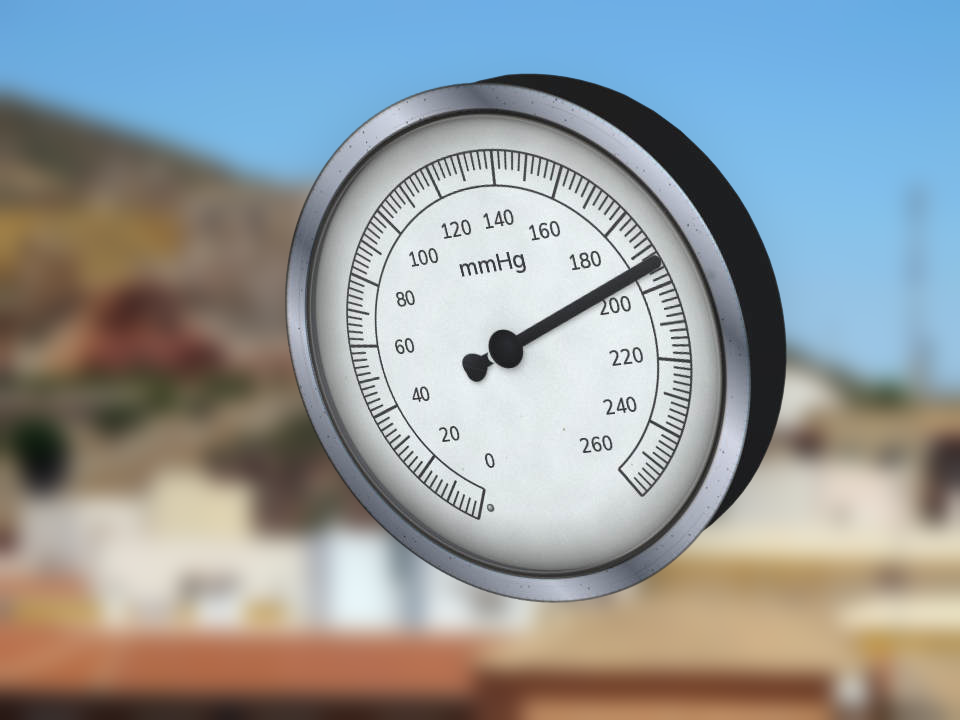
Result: 194 mmHg
